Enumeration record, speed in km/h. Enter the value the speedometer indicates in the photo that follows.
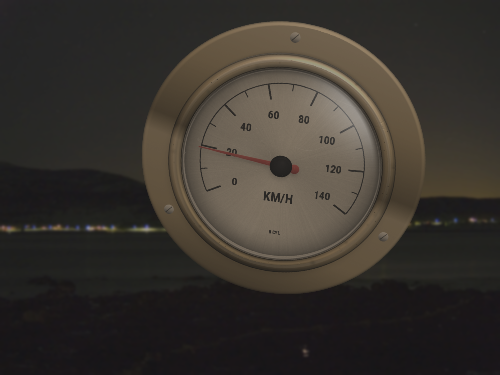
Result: 20 km/h
